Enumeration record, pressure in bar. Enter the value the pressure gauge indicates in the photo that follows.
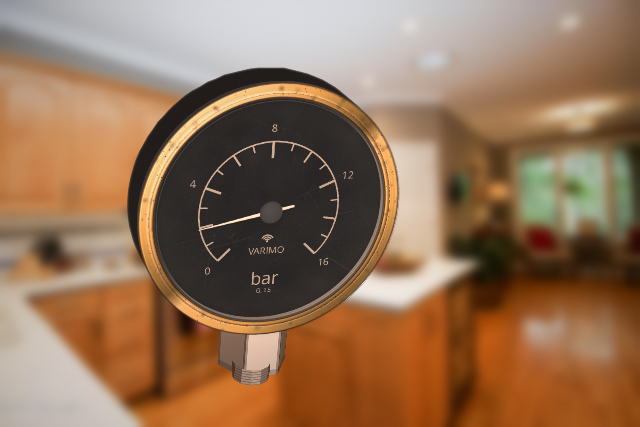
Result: 2 bar
